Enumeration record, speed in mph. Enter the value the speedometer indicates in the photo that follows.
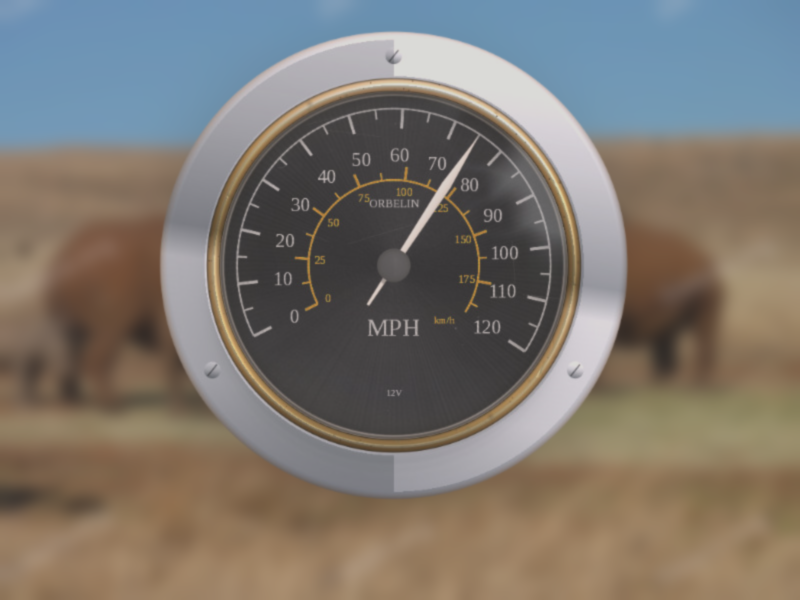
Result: 75 mph
